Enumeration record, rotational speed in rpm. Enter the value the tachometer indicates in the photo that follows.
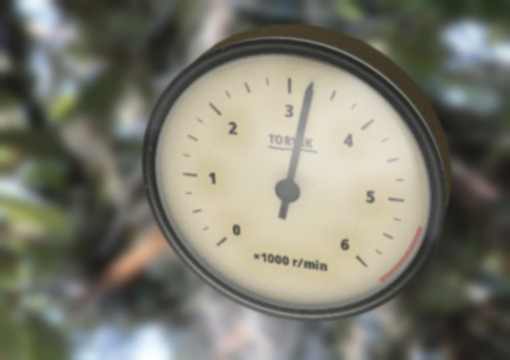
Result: 3250 rpm
